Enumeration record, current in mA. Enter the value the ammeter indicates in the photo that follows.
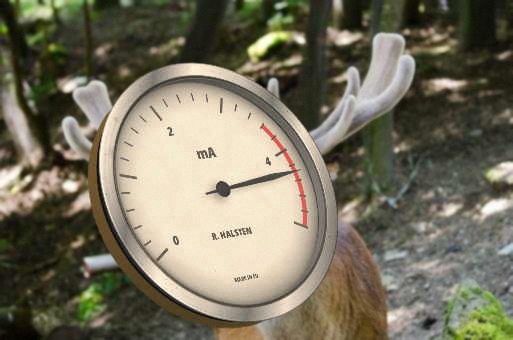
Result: 4.3 mA
